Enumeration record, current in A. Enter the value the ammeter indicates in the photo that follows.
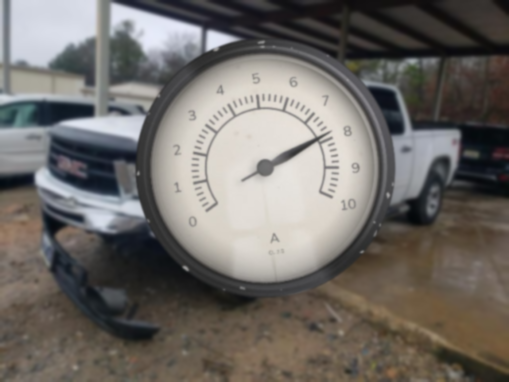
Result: 7.8 A
